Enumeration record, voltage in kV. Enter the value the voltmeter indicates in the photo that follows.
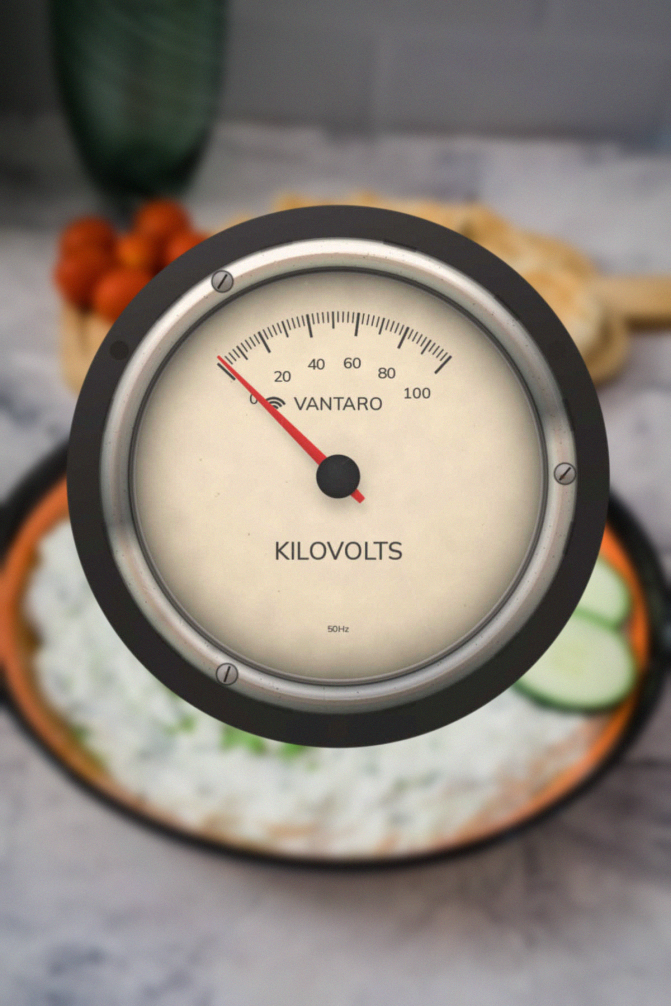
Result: 2 kV
